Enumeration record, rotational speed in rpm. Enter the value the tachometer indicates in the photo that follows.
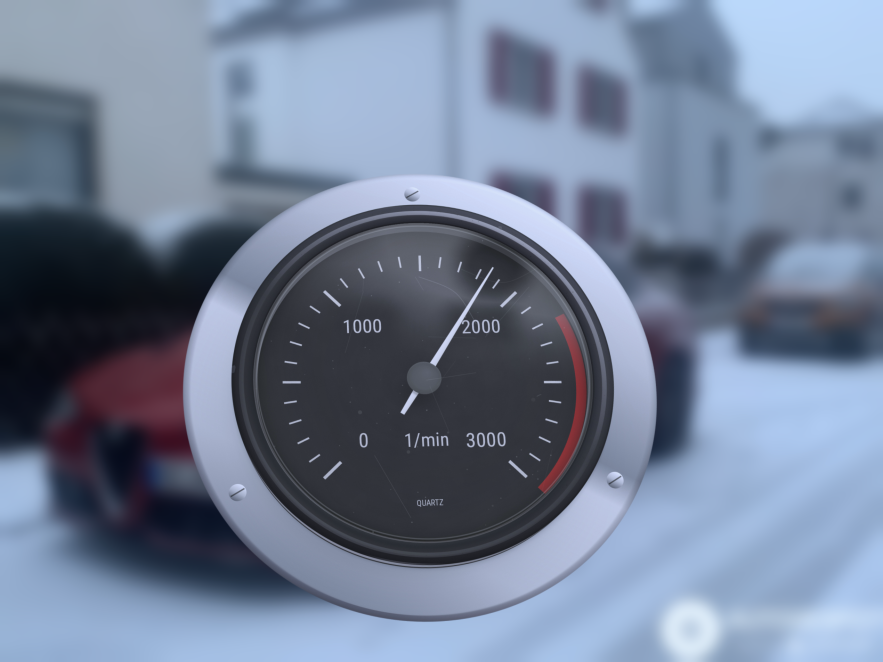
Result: 1850 rpm
